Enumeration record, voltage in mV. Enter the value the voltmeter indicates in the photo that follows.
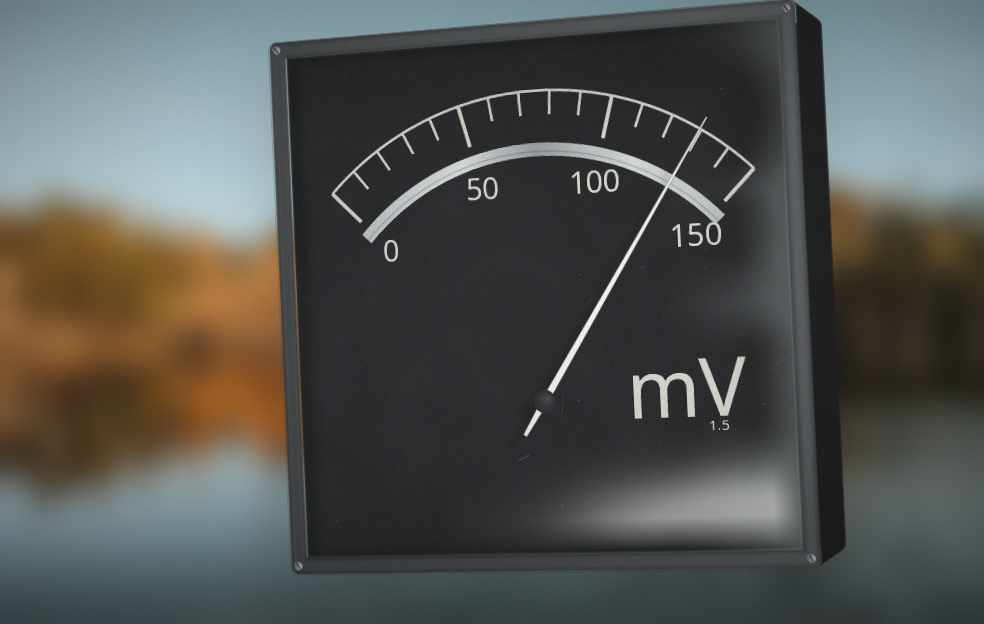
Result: 130 mV
